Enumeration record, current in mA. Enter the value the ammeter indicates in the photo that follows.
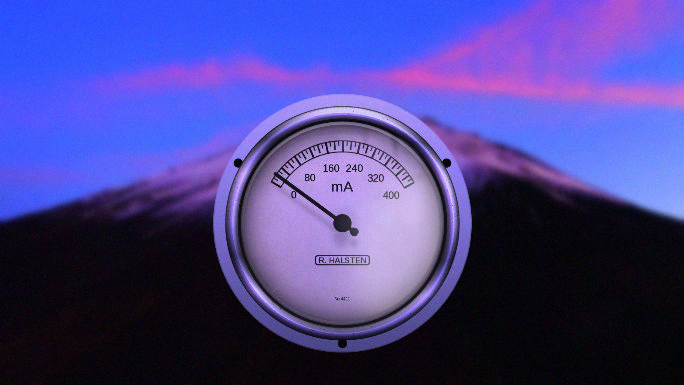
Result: 20 mA
